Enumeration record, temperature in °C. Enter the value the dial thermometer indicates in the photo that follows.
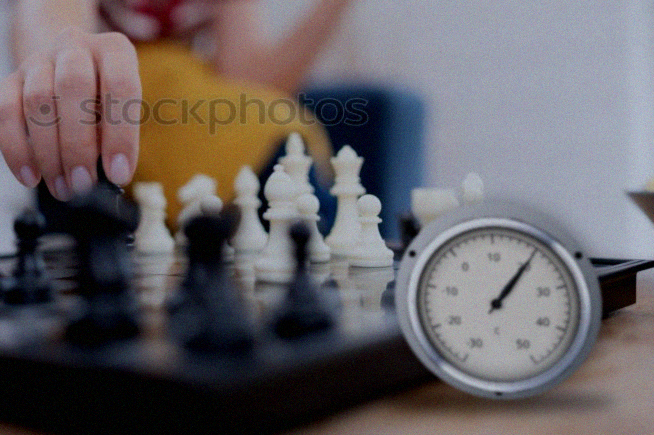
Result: 20 °C
